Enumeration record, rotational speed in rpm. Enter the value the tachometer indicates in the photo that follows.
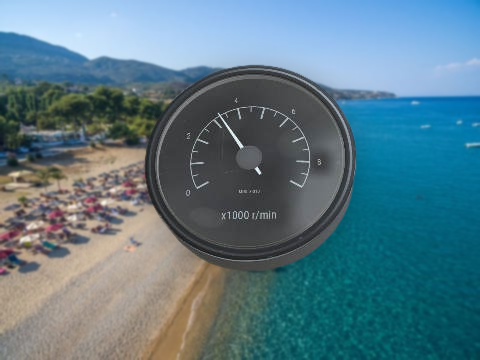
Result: 3250 rpm
